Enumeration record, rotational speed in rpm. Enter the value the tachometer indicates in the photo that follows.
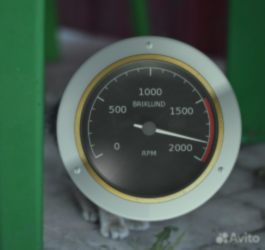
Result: 1850 rpm
